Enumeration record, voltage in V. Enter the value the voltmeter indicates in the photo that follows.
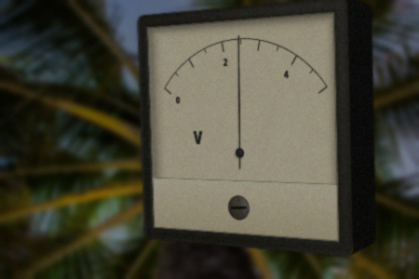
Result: 2.5 V
